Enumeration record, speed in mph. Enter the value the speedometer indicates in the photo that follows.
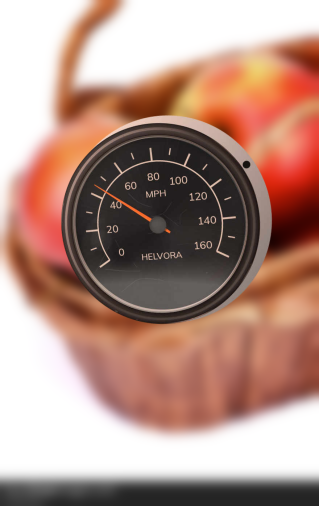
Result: 45 mph
